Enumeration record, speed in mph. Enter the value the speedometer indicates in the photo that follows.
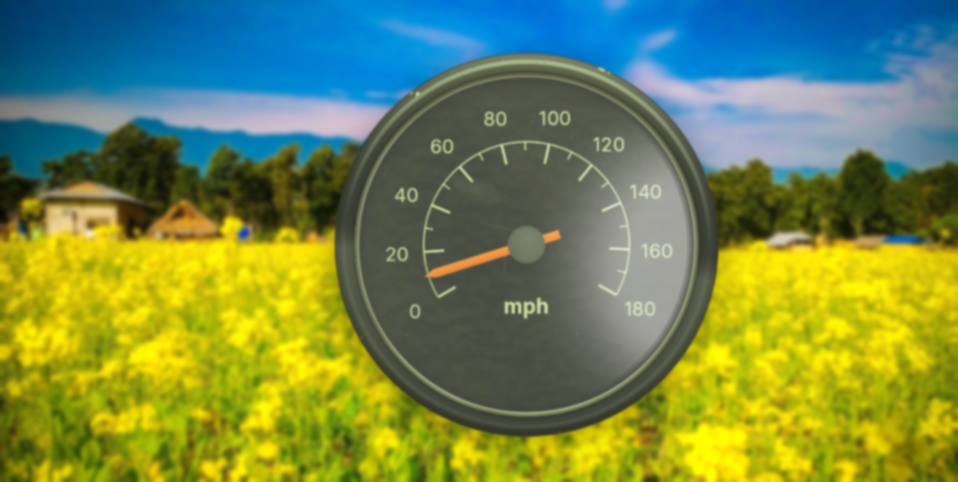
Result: 10 mph
